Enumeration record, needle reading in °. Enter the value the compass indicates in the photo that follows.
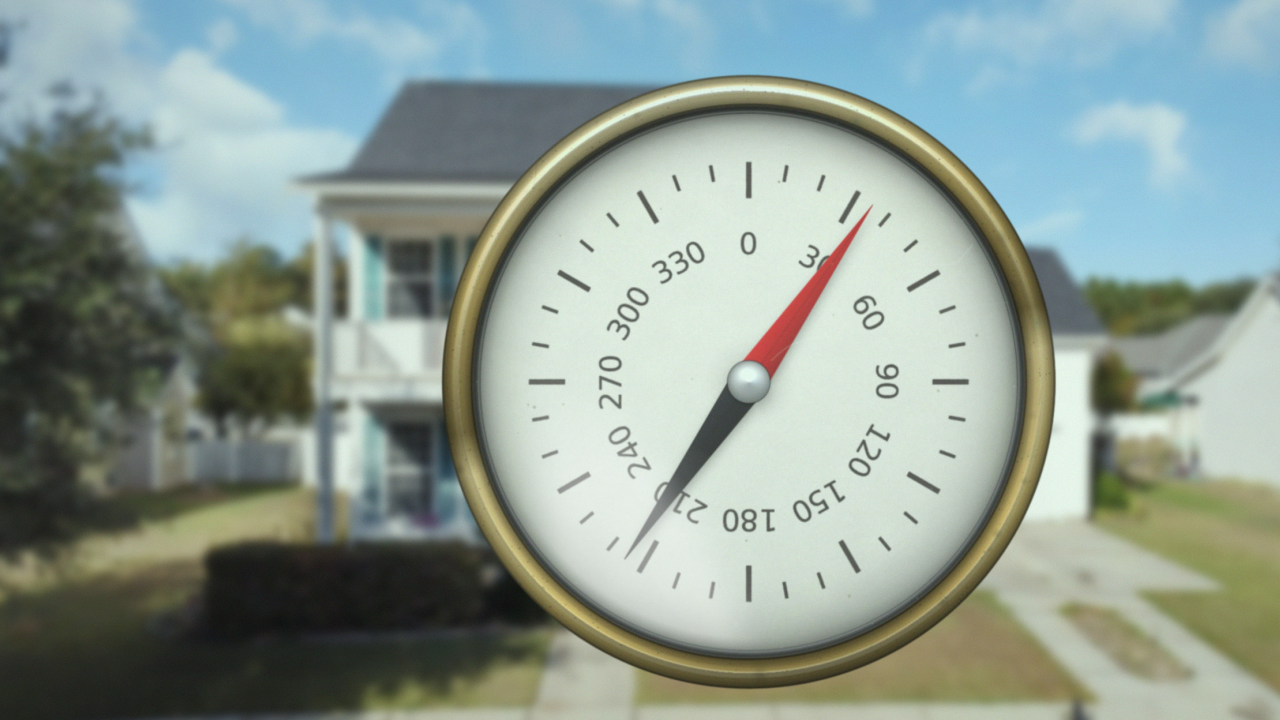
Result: 35 °
